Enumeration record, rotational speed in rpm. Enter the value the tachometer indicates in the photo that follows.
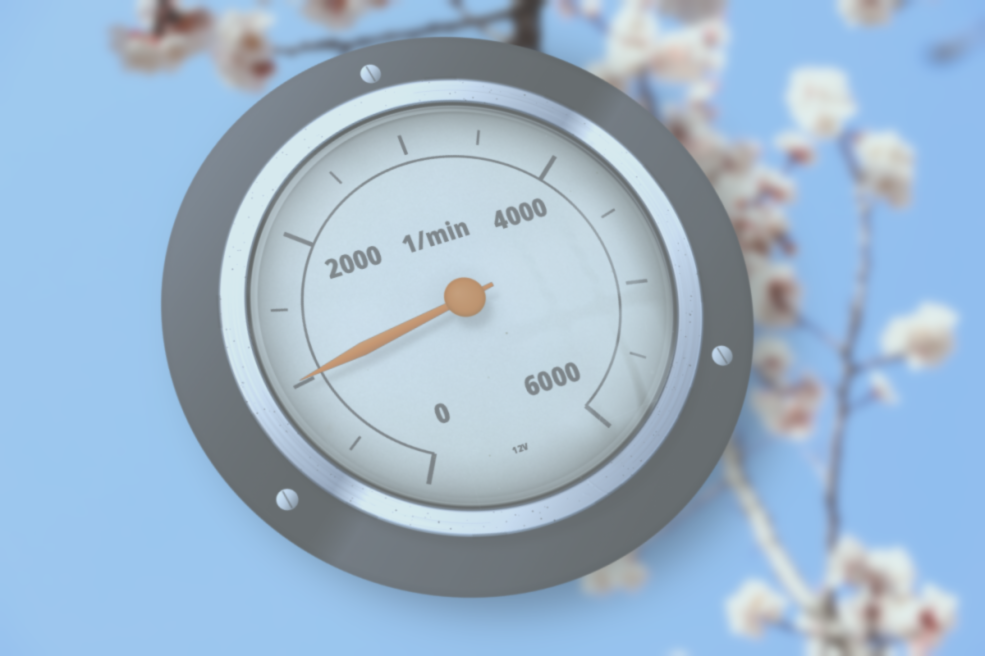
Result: 1000 rpm
